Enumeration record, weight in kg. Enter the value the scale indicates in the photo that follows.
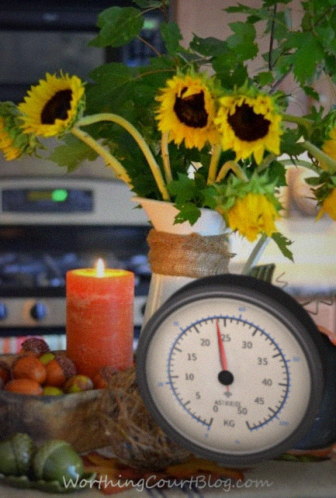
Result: 24 kg
